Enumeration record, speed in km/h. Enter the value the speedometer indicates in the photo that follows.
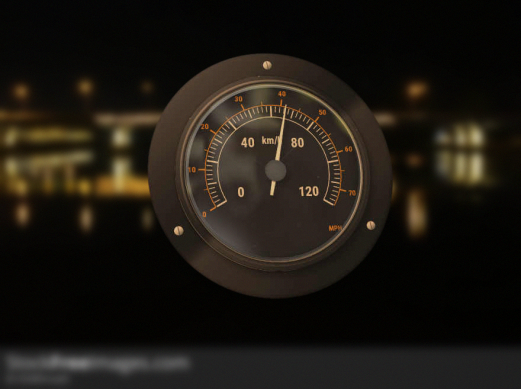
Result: 66 km/h
